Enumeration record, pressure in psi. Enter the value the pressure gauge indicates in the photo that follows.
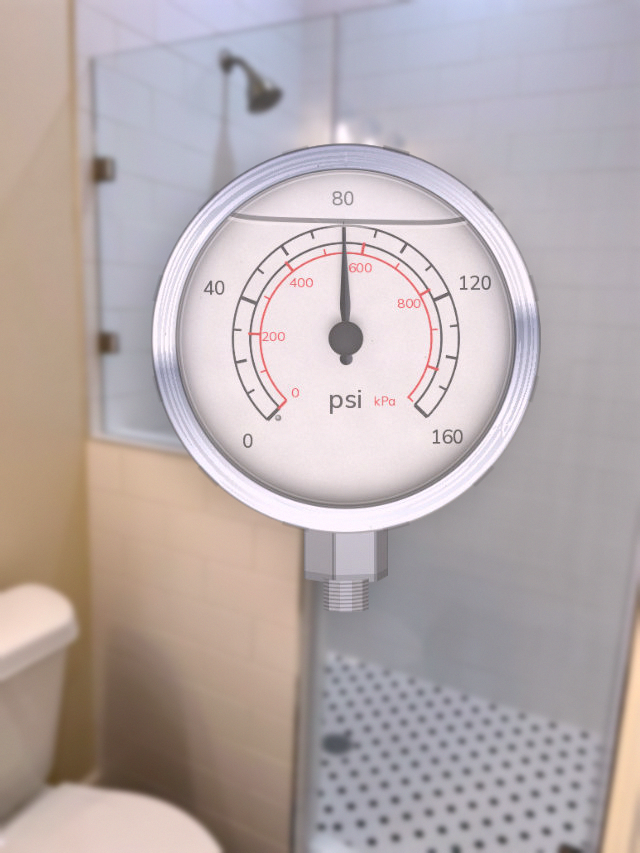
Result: 80 psi
